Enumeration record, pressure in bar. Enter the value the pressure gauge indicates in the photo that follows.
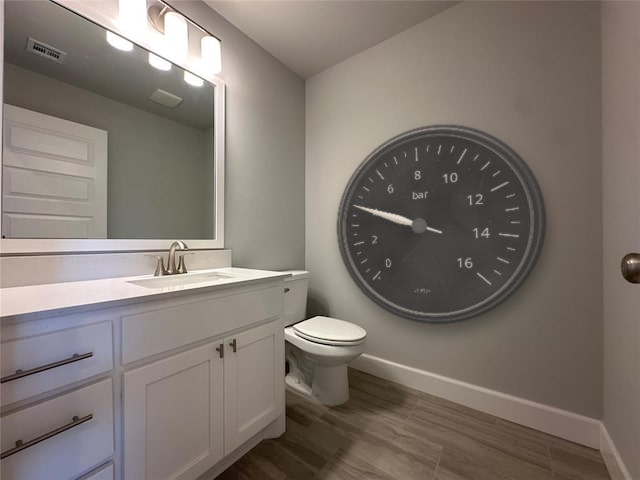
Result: 4 bar
